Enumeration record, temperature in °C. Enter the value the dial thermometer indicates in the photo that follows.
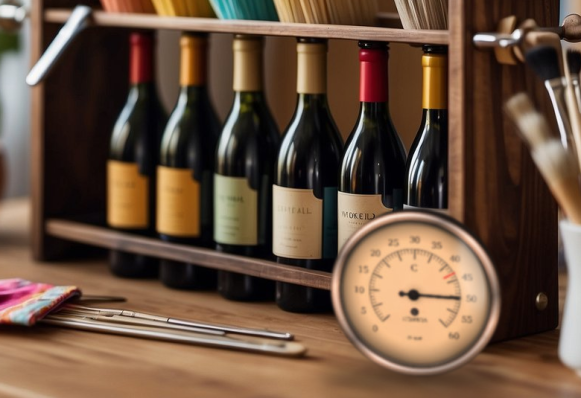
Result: 50 °C
